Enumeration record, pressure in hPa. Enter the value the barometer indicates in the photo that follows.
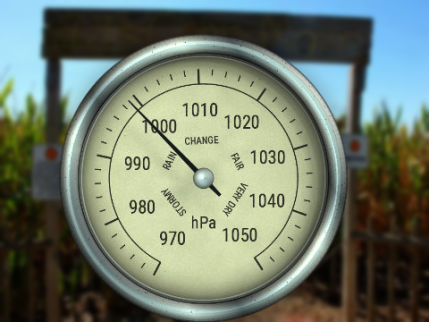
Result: 999 hPa
